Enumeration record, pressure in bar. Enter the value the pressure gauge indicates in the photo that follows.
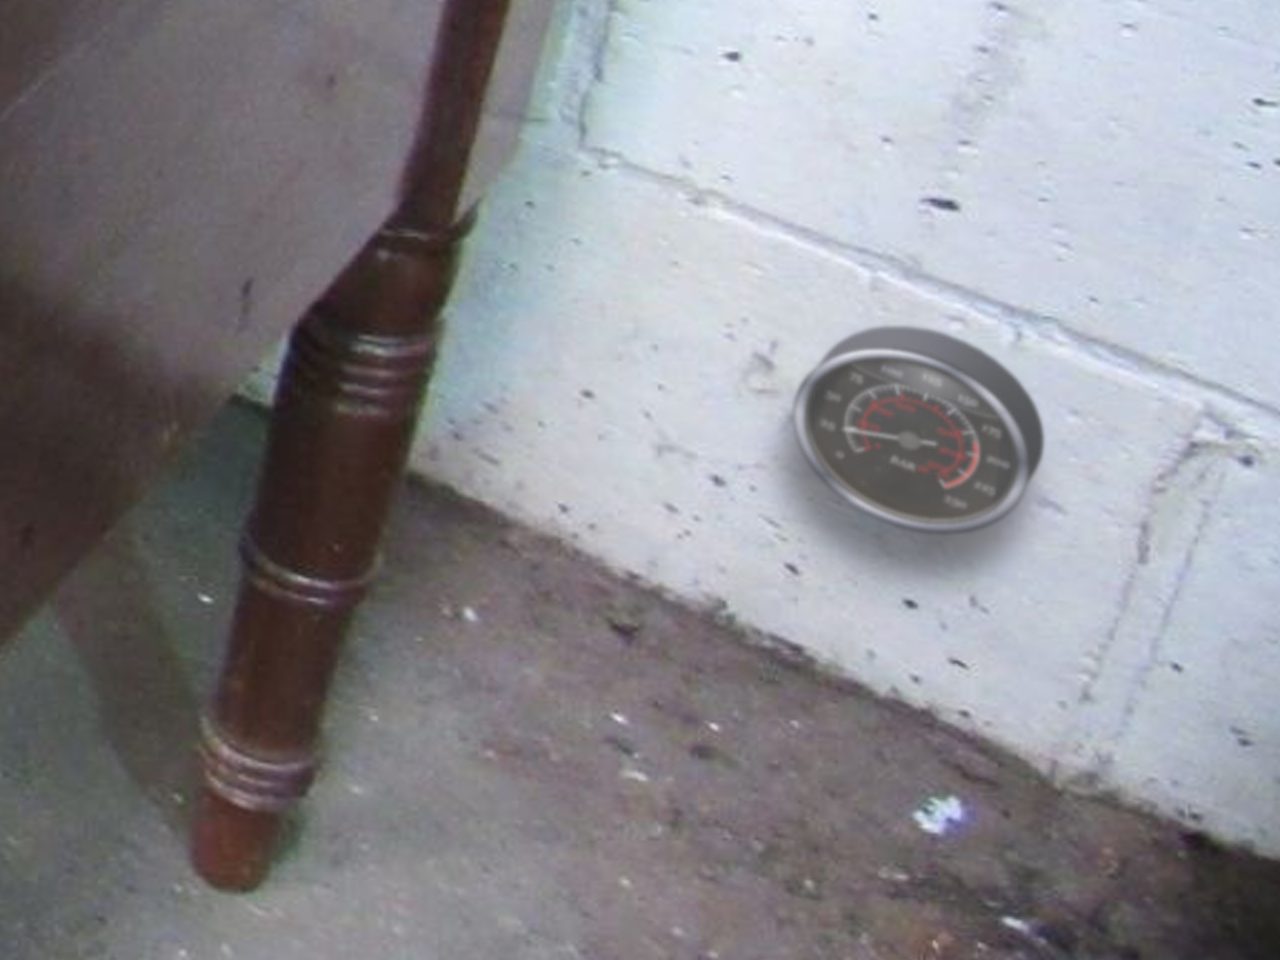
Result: 25 bar
